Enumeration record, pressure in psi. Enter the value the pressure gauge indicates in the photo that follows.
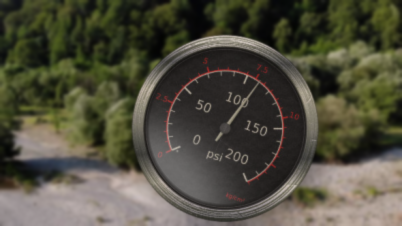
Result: 110 psi
